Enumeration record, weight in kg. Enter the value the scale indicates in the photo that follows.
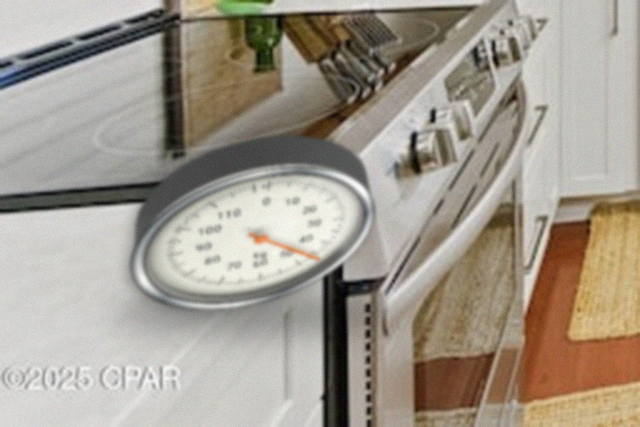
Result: 45 kg
